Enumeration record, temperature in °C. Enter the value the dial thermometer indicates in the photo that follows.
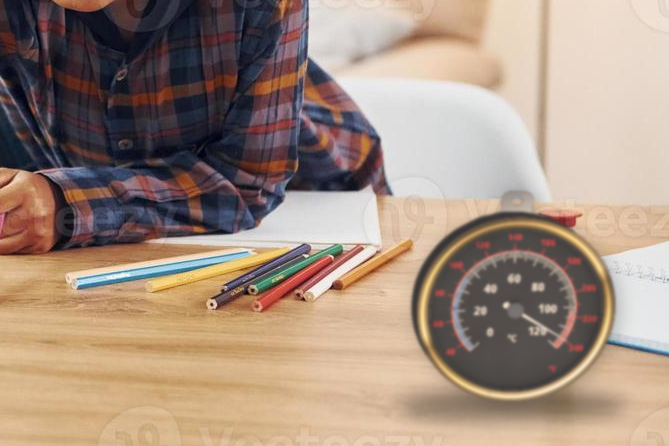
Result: 115 °C
